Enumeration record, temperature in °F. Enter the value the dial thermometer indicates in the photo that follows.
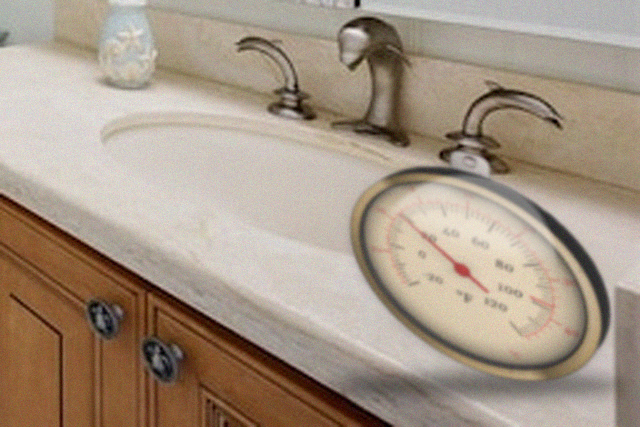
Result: 20 °F
